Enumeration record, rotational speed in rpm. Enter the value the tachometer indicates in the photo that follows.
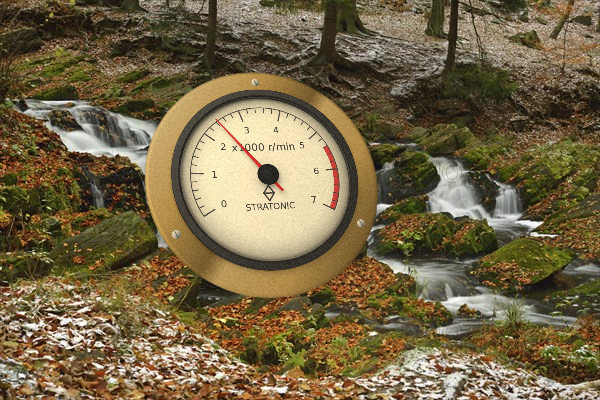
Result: 2400 rpm
